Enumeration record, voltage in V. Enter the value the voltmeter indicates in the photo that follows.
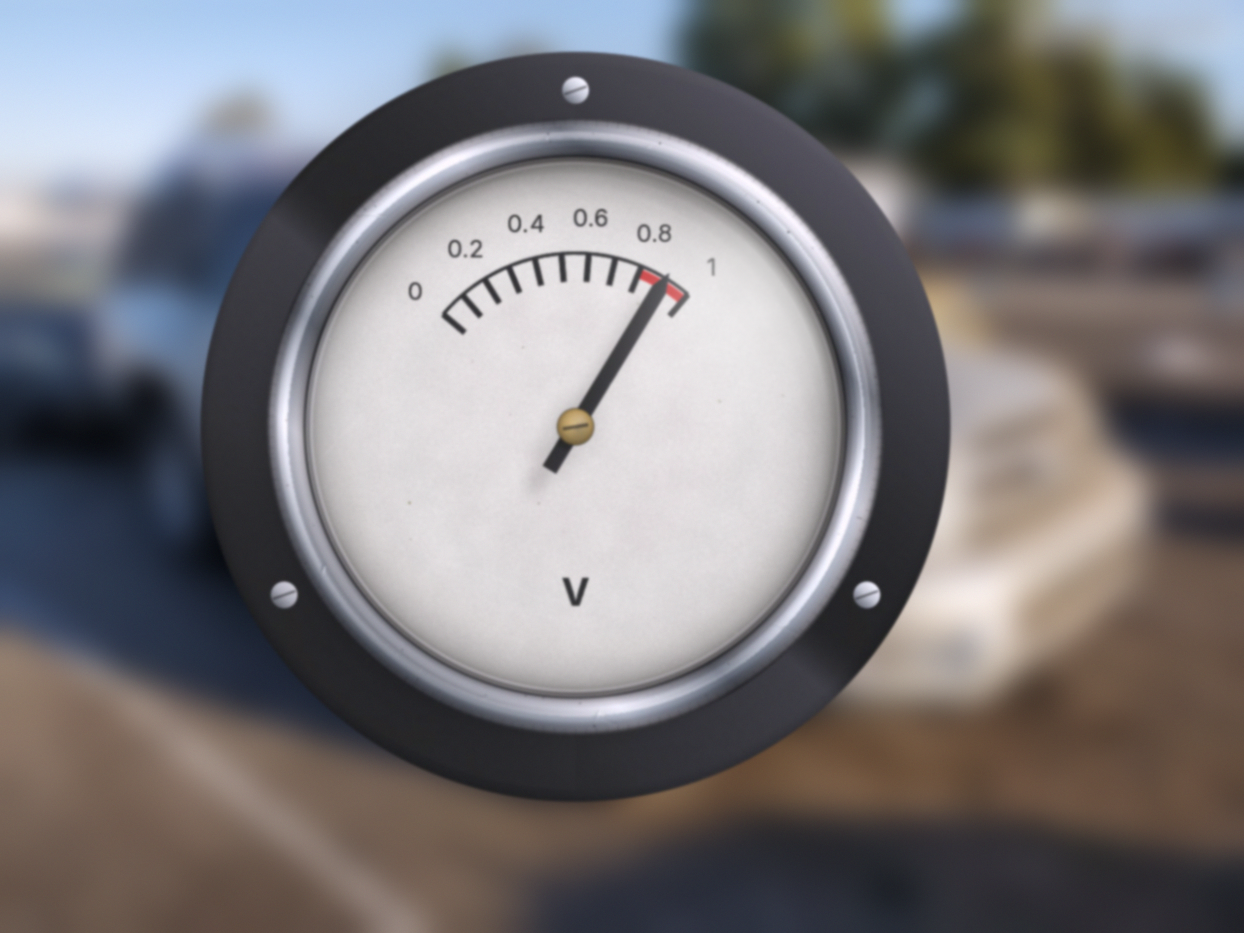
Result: 0.9 V
